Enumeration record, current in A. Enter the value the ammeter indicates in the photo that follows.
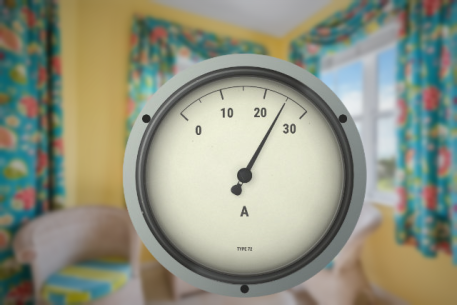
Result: 25 A
